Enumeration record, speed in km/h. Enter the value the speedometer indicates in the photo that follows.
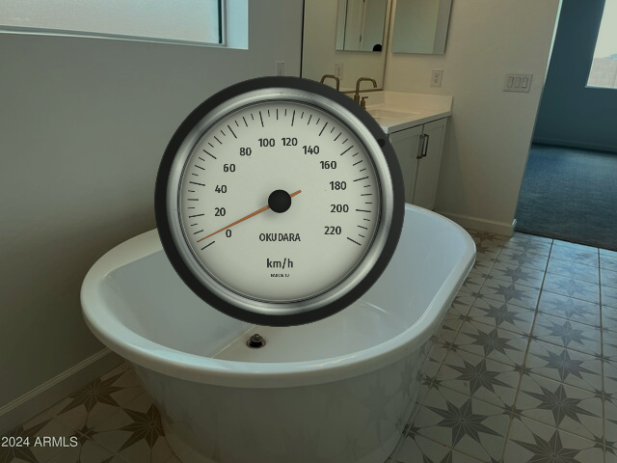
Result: 5 km/h
